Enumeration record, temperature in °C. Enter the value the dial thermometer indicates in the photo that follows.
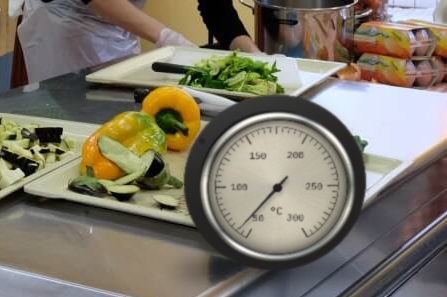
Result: 60 °C
